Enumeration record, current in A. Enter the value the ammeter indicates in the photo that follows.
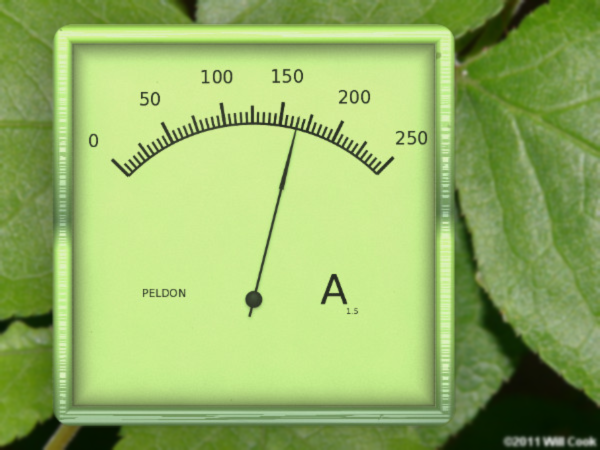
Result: 165 A
